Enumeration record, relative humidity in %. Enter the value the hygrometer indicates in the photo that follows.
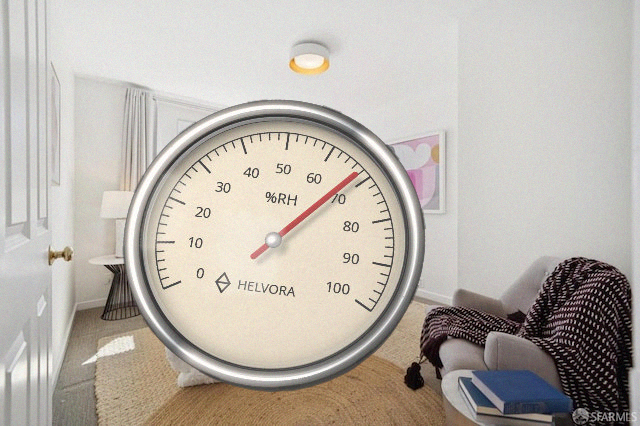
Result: 68 %
